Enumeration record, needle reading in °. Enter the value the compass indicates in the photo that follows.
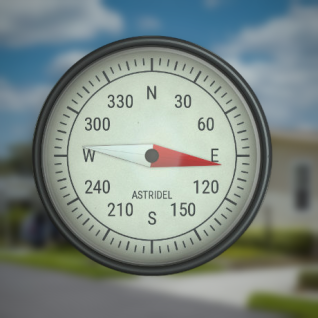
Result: 97.5 °
